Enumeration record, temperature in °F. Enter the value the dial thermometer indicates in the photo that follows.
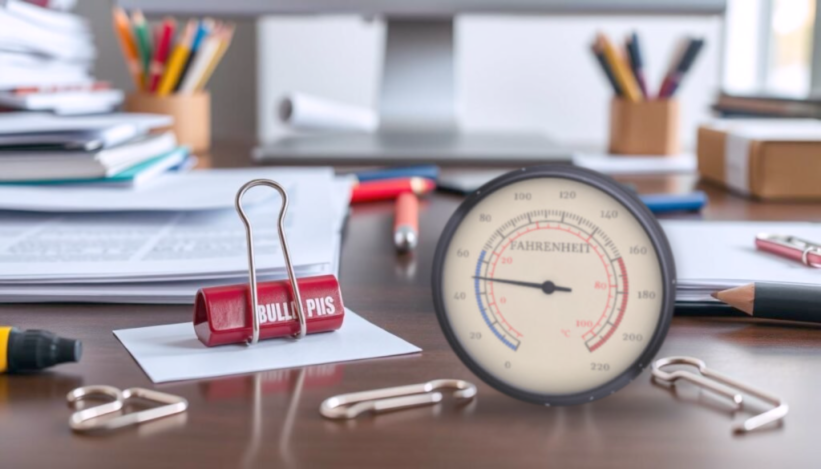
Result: 50 °F
